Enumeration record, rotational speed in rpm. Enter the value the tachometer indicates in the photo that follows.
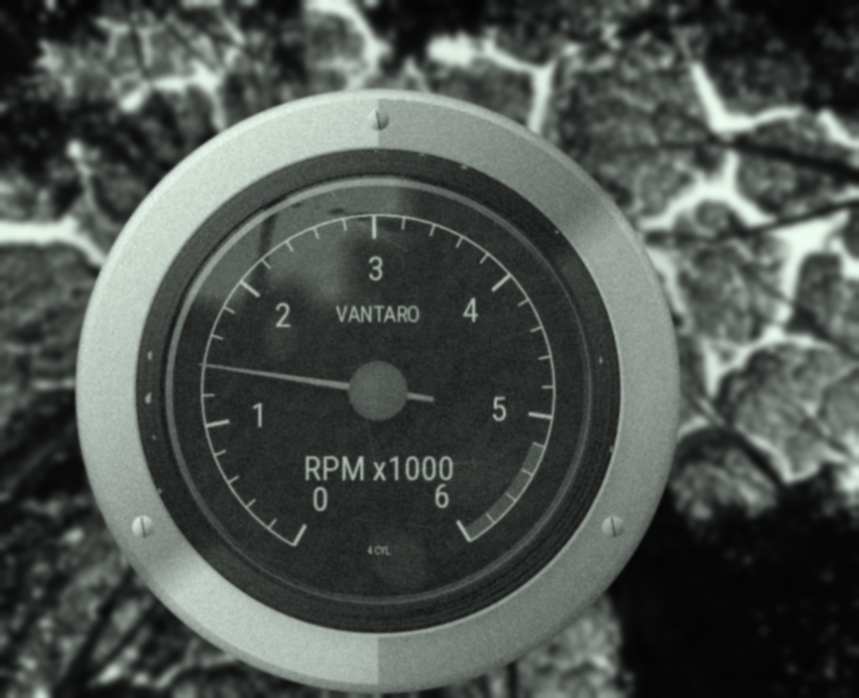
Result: 1400 rpm
